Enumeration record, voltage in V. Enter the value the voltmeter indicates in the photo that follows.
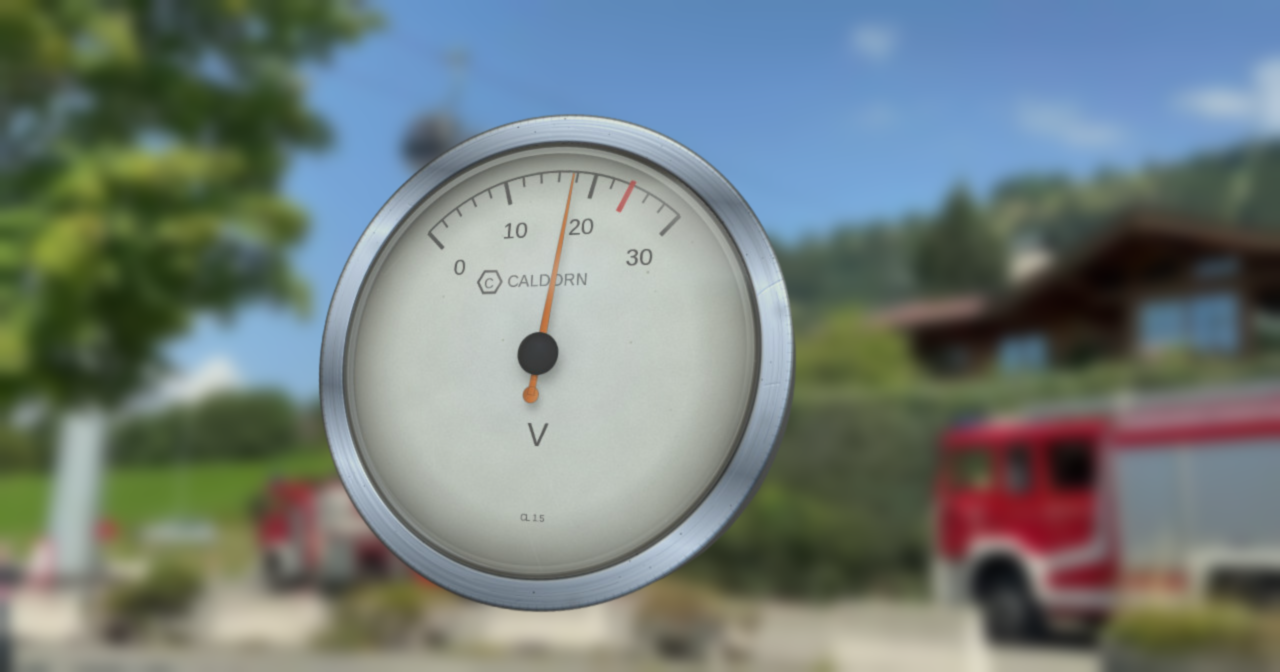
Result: 18 V
